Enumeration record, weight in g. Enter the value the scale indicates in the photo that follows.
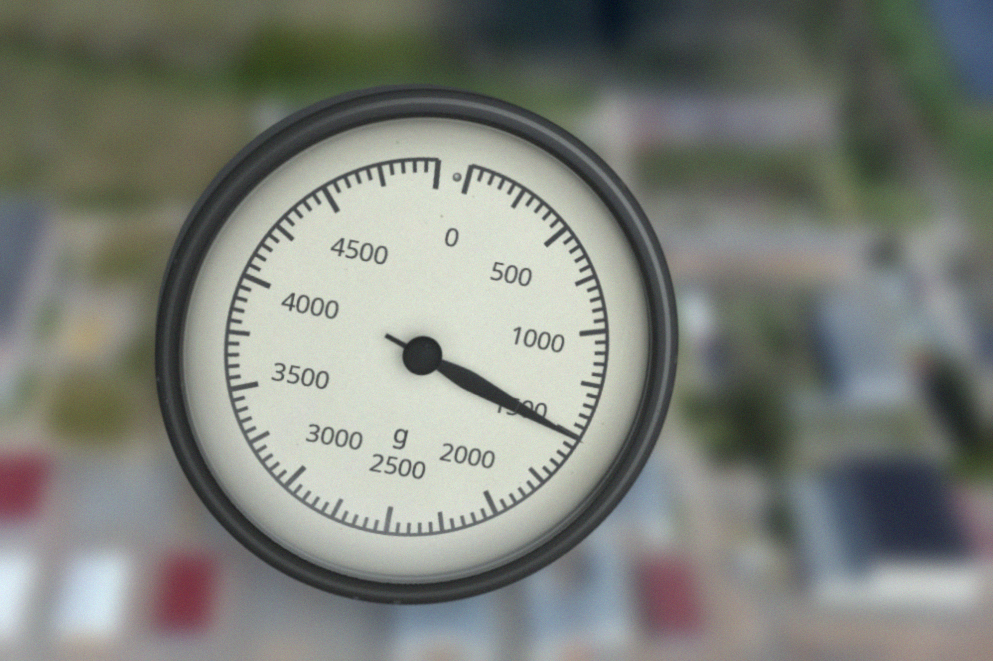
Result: 1500 g
